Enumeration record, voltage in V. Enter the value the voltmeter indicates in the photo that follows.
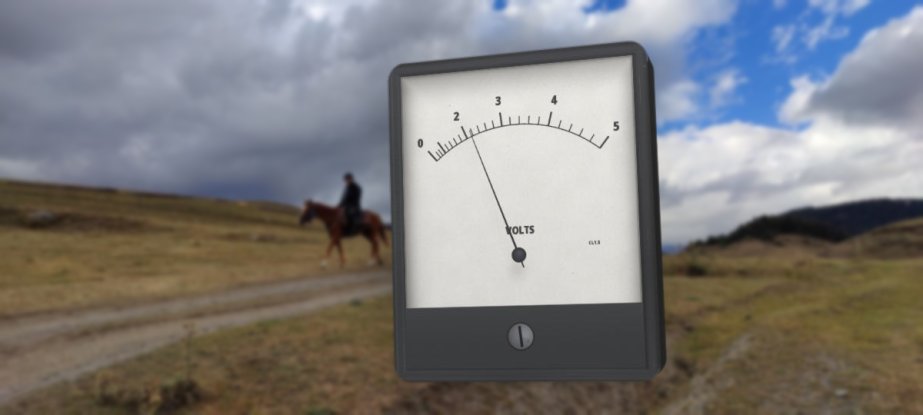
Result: 2.2 V
